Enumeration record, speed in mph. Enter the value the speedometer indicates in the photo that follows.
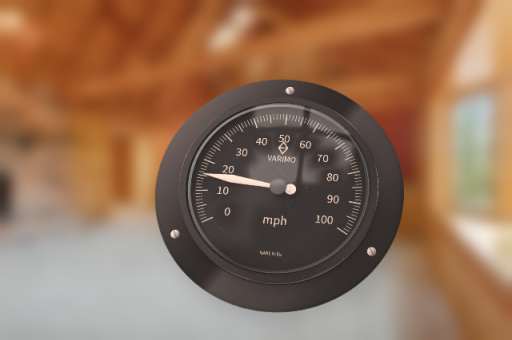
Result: 15 mph
